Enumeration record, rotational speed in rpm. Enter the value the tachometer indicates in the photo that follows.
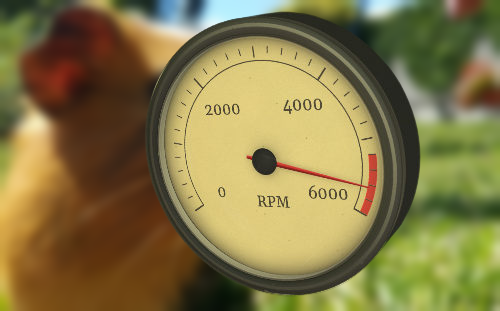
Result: 5600 rpm
